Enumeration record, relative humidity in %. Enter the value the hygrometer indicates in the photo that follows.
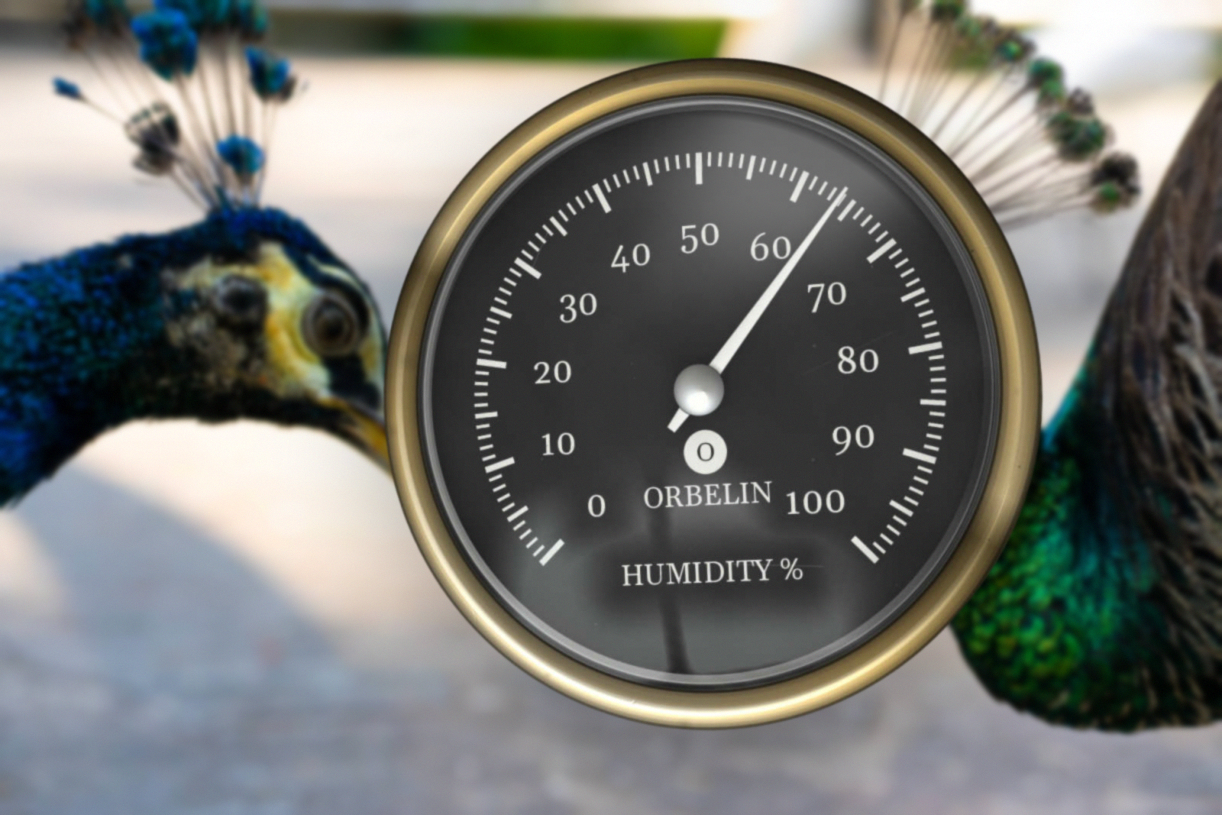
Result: 64 %
